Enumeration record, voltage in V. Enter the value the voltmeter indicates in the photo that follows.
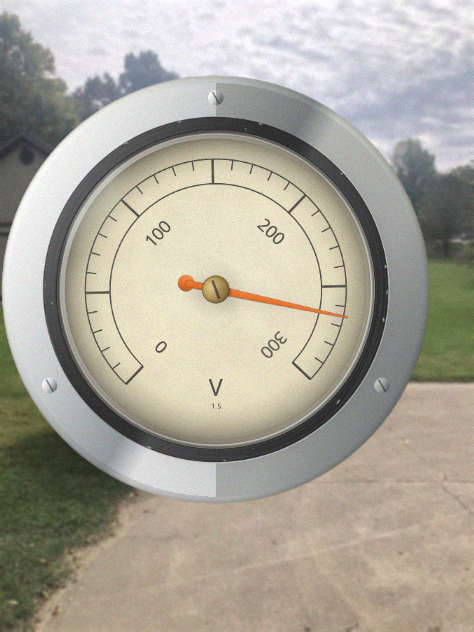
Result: 265 V
